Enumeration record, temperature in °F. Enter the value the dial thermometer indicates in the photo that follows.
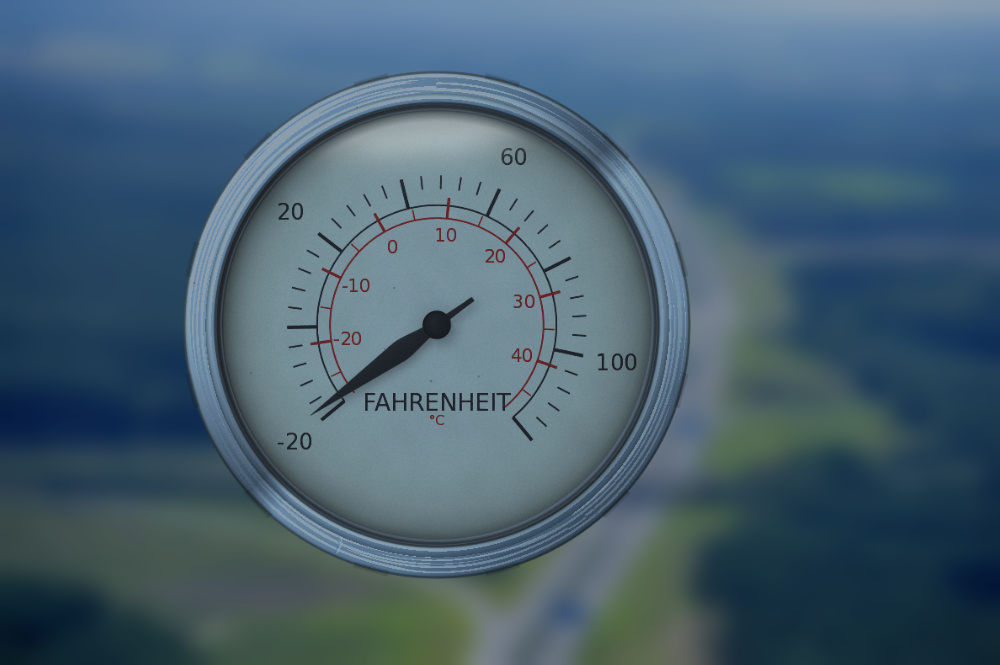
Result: -18 °F
